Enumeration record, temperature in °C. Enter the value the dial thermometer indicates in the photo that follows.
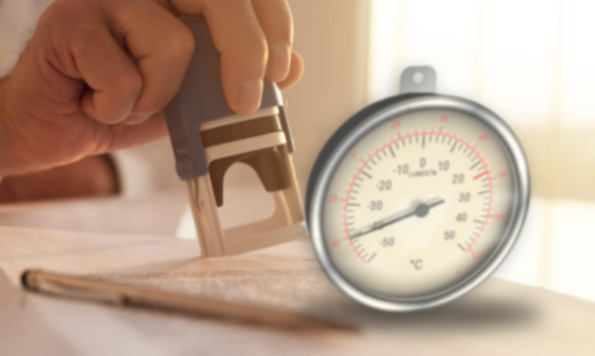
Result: -40 °C
